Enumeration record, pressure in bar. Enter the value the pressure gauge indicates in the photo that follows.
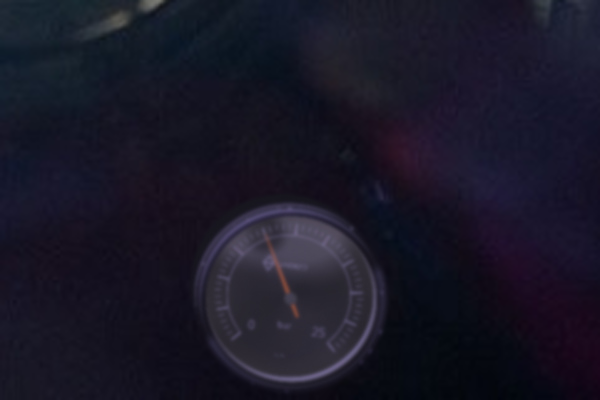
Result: 10 bar
